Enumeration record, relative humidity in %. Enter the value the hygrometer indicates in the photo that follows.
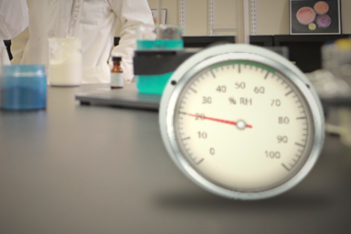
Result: 20 %
